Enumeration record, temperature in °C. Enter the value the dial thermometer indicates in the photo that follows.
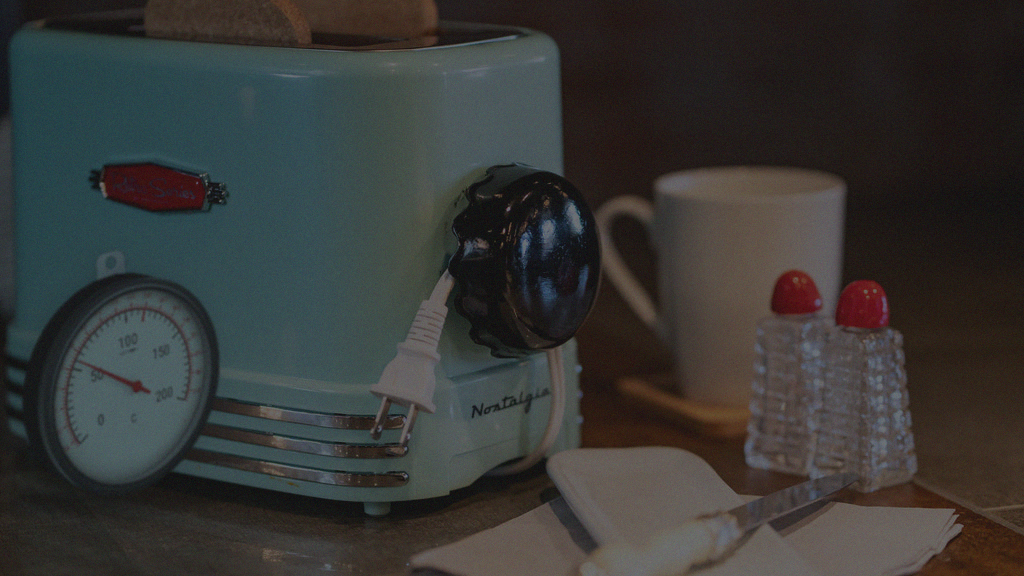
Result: 55 °C
